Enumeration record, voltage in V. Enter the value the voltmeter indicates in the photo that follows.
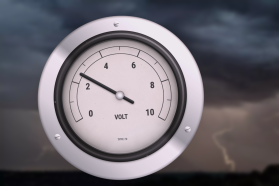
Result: 2.5 V
